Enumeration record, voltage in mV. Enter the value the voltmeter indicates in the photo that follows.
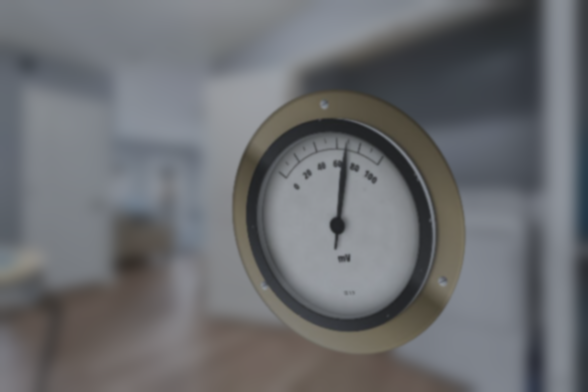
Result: 70 mV
